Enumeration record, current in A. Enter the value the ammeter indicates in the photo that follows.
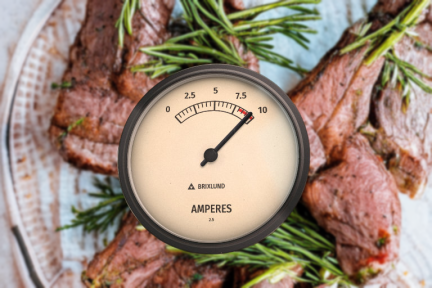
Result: 9.5 A
